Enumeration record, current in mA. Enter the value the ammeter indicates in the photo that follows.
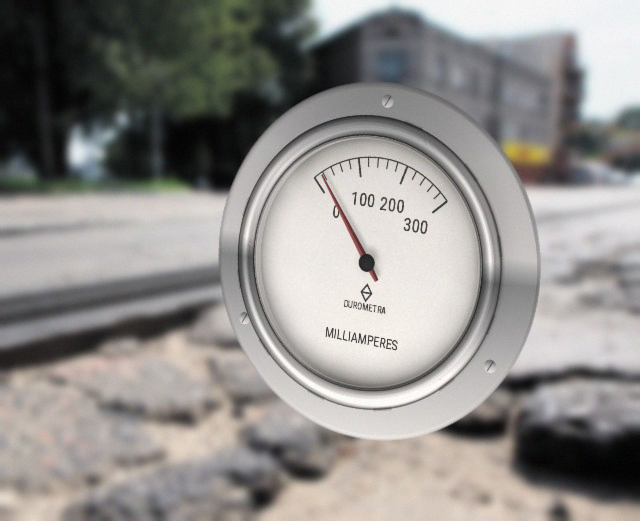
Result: 20 mA
